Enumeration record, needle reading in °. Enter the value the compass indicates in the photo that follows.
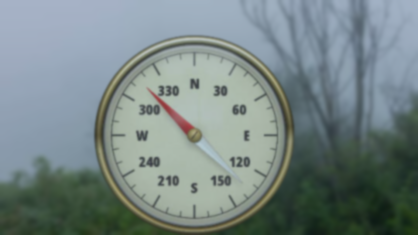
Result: 315 °
